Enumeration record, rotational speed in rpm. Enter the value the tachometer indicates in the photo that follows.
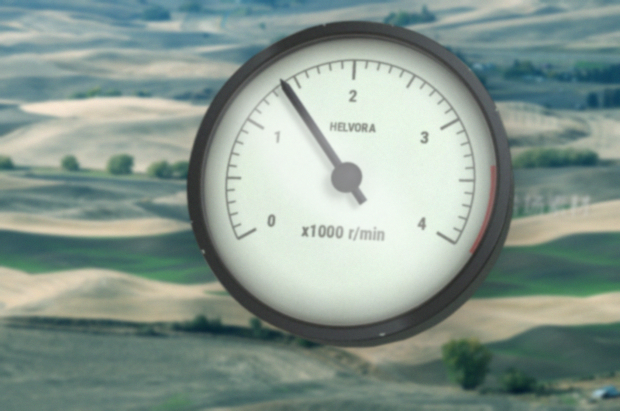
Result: 1400 rpm
